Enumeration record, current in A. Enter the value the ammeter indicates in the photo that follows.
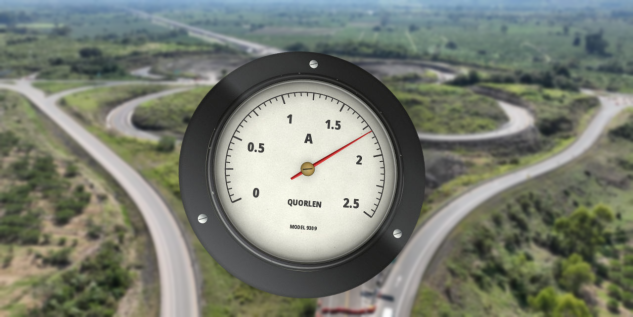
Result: 1.8 A
